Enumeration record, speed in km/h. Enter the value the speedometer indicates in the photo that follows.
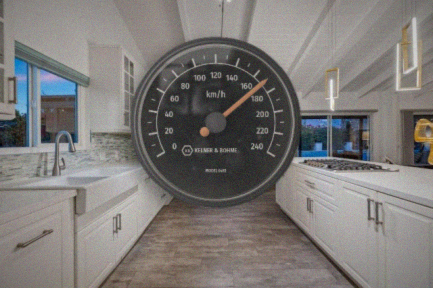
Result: 170 km/h
